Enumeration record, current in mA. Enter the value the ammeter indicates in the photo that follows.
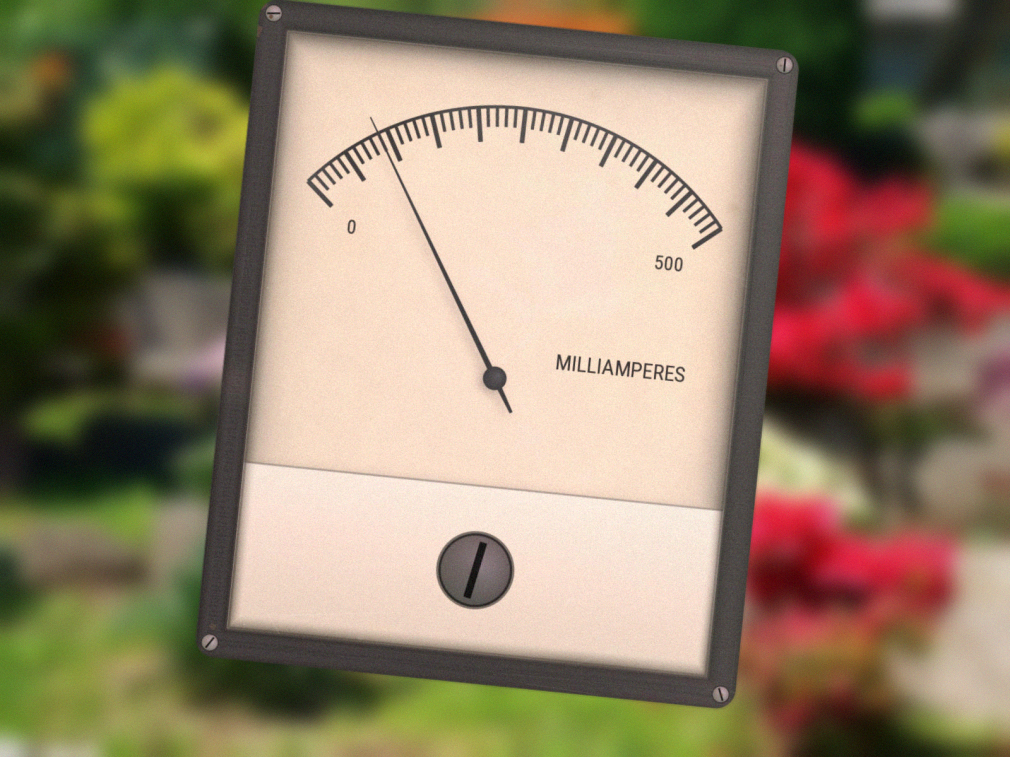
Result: 90 mA
